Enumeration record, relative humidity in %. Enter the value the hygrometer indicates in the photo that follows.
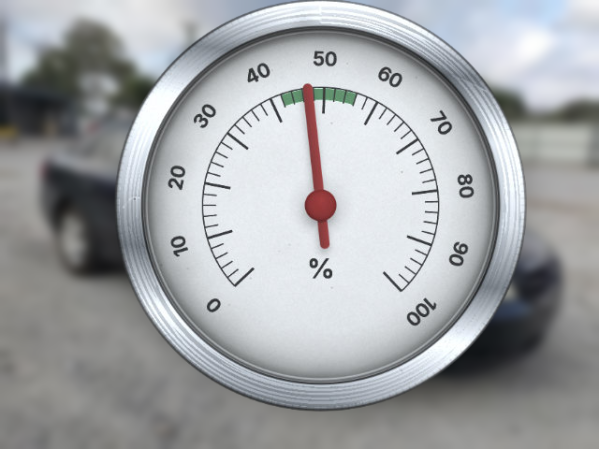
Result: 47 %
